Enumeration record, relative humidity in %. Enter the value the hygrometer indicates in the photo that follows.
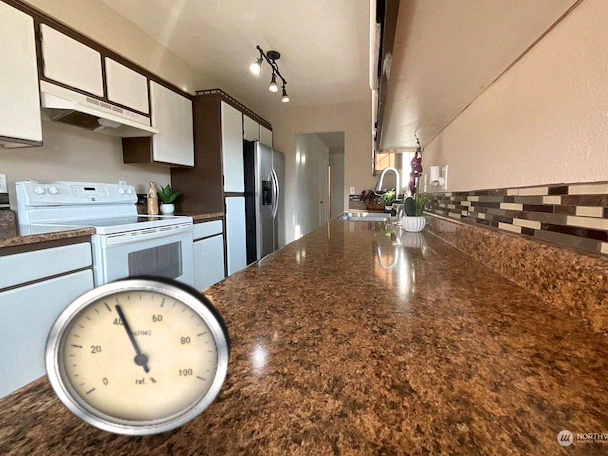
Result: 44 %
